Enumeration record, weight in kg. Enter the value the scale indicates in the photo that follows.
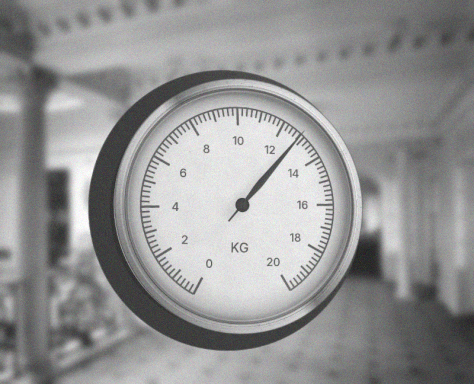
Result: 12.8 kg
